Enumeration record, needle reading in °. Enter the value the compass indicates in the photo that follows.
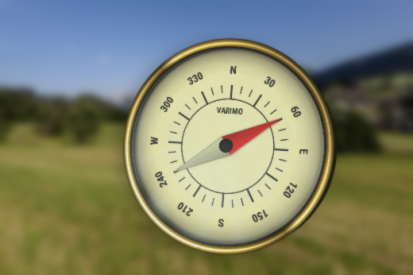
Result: 60 °
